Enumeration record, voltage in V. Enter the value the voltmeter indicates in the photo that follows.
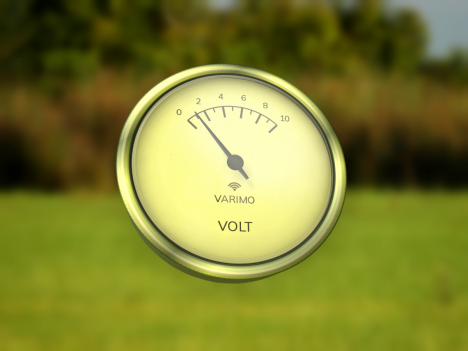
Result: 1 V
